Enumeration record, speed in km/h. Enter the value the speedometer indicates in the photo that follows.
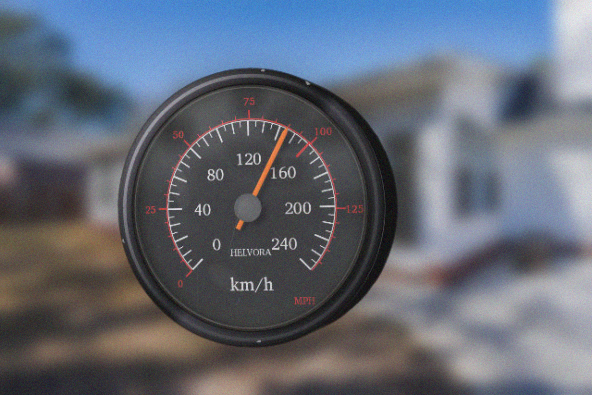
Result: 145 km/h
